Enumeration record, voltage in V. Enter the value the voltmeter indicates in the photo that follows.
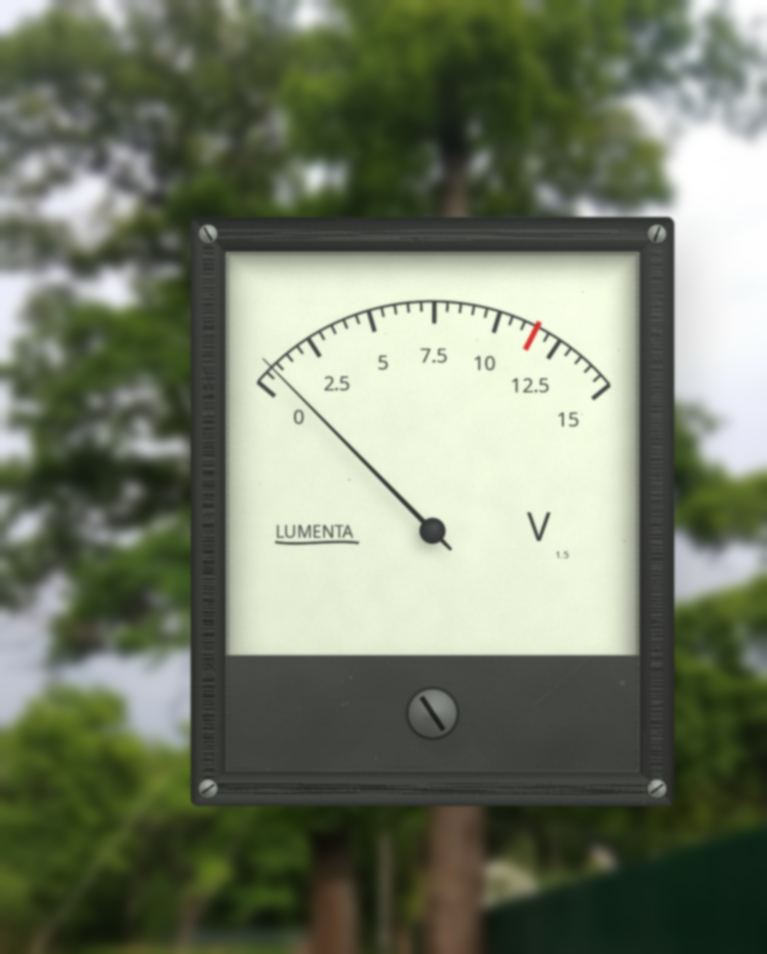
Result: 0.75 V
